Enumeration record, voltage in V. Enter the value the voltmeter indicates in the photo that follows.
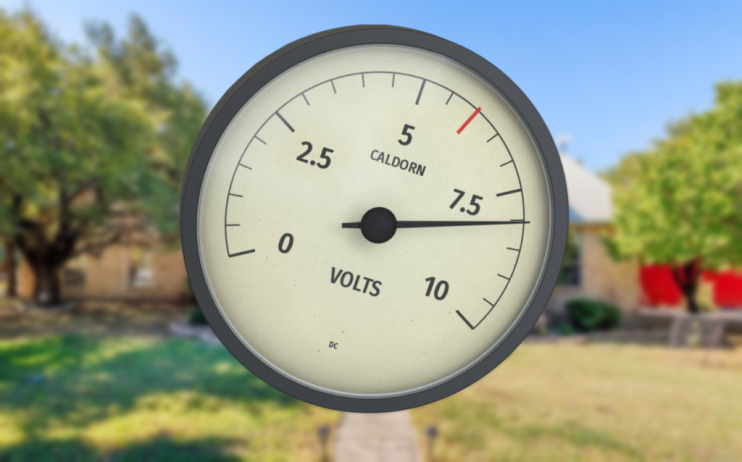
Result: 8 V
